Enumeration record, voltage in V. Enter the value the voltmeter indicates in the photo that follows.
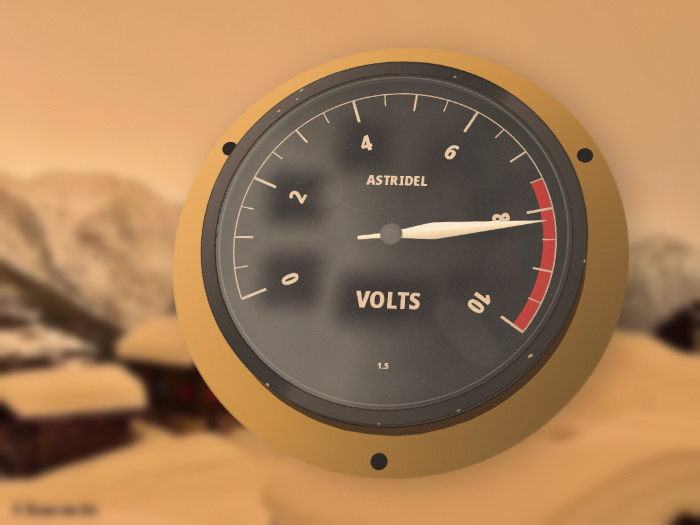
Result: 8.25 V
